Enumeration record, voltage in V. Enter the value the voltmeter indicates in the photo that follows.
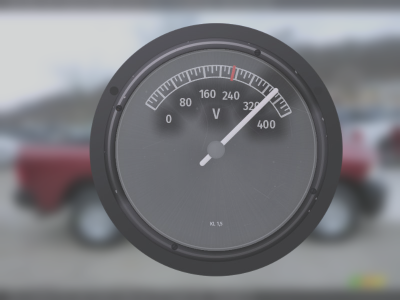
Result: 340 V
